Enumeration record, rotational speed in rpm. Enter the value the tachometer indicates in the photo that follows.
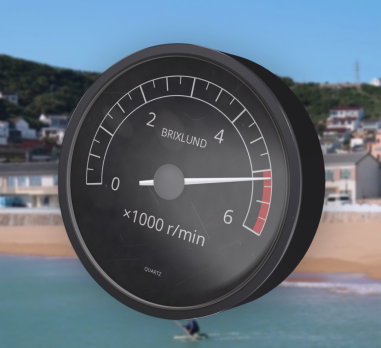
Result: 5125 rpm
